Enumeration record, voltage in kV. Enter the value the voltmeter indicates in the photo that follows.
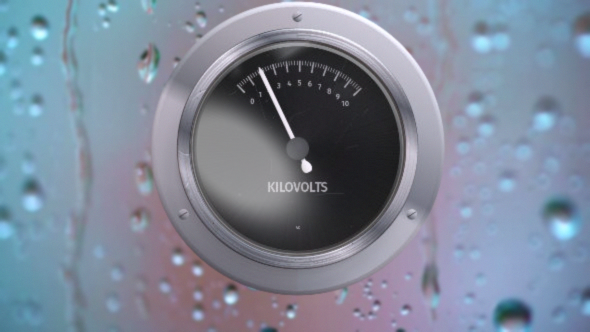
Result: 2 kV
